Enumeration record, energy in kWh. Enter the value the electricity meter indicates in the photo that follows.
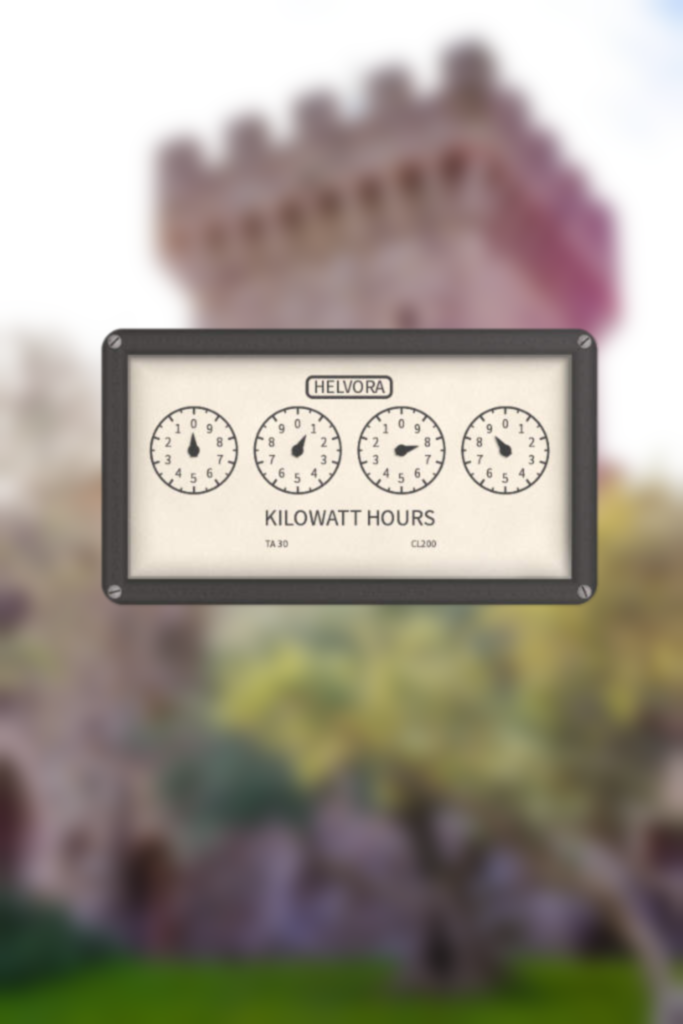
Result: 79 kWh
